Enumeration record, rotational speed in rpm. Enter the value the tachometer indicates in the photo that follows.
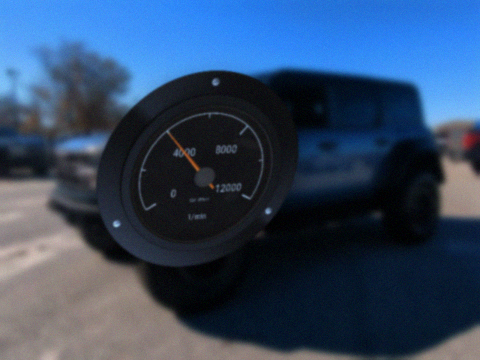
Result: 4000 rpm
